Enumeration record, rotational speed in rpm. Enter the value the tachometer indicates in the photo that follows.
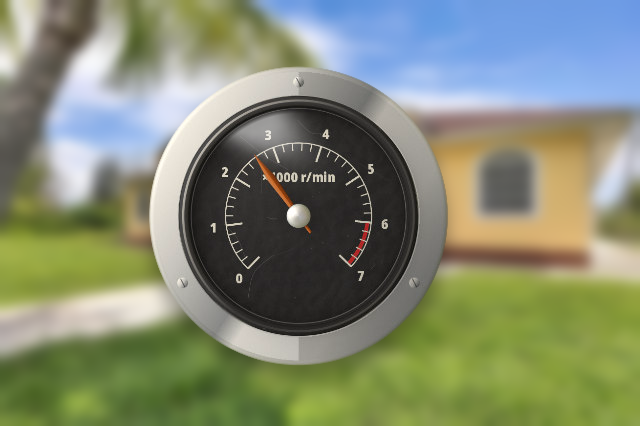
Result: 2600 rpm
